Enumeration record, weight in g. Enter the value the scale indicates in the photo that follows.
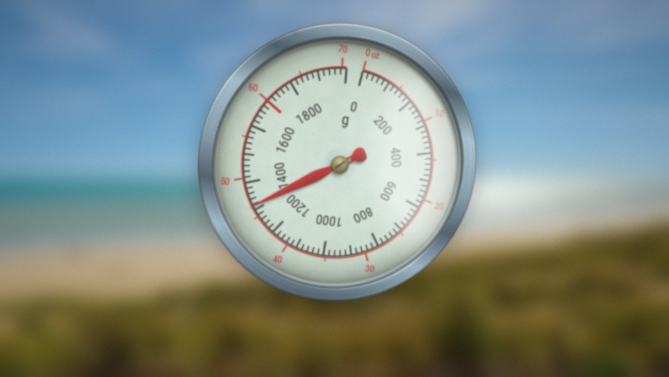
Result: 1320 g
